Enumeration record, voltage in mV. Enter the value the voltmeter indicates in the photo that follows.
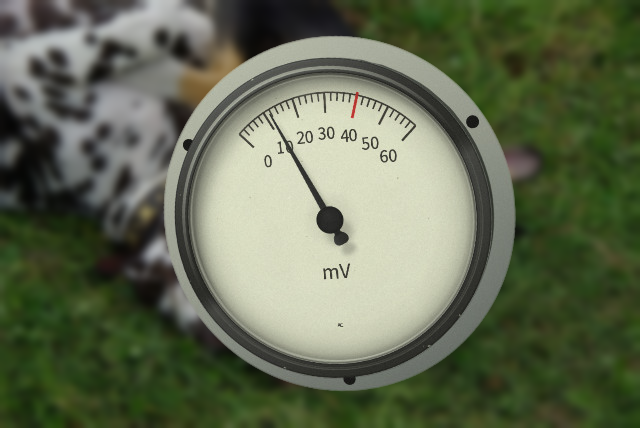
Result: 12 mV
